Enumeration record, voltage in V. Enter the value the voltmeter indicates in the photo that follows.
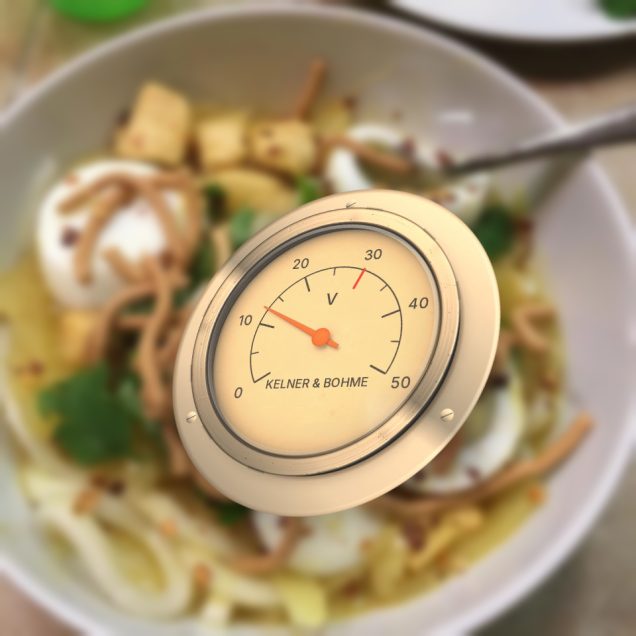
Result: 12.5 V
